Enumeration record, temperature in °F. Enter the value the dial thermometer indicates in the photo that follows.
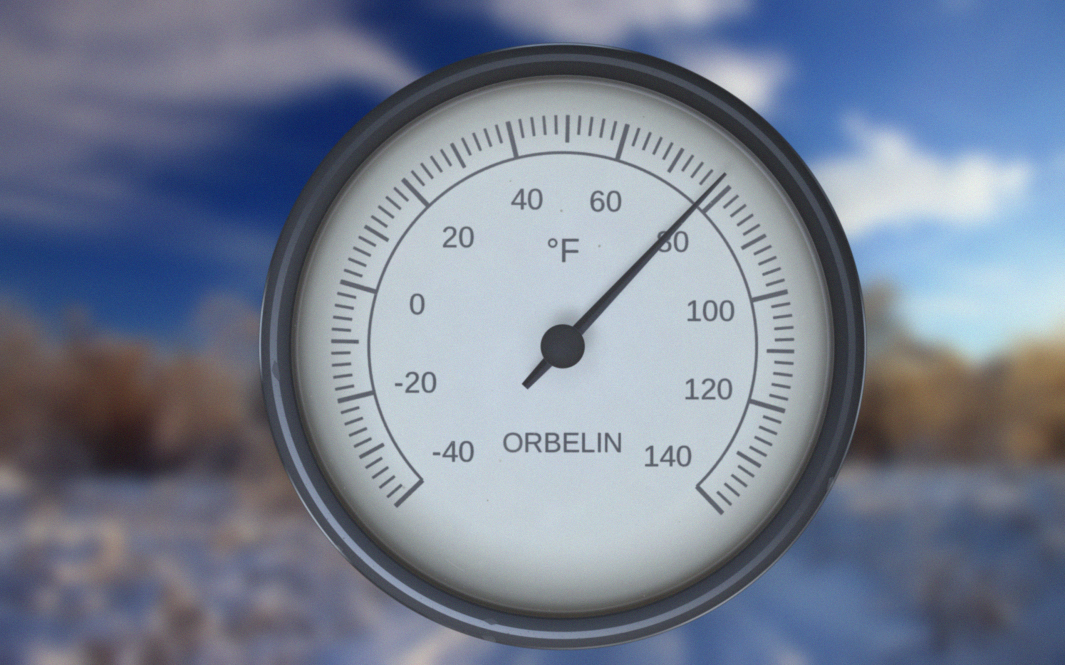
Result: 78 °F
